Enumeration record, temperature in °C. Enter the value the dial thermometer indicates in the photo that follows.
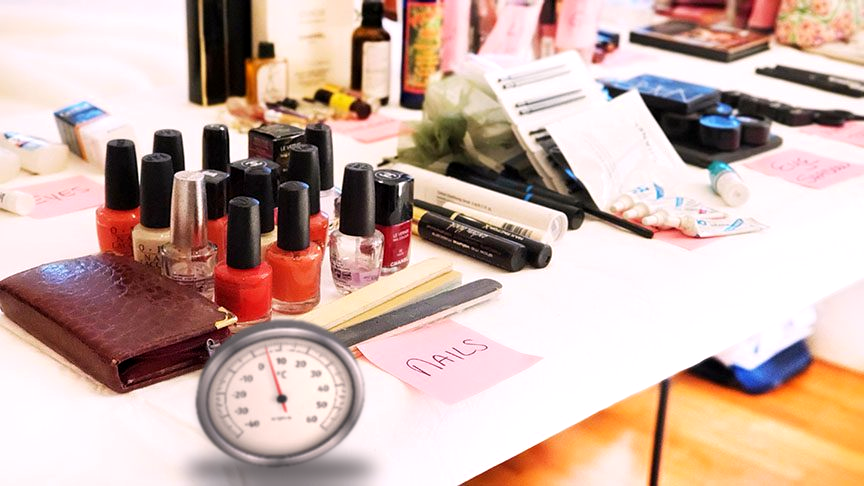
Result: 5 °C
